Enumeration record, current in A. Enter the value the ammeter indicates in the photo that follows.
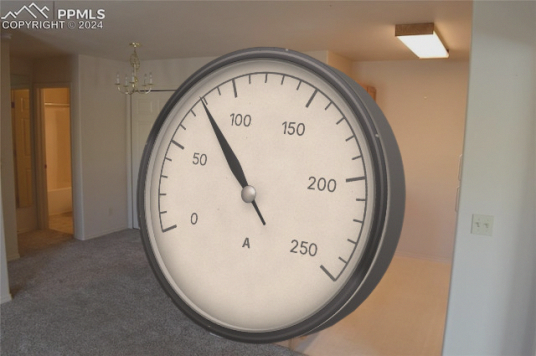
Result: 80 A
